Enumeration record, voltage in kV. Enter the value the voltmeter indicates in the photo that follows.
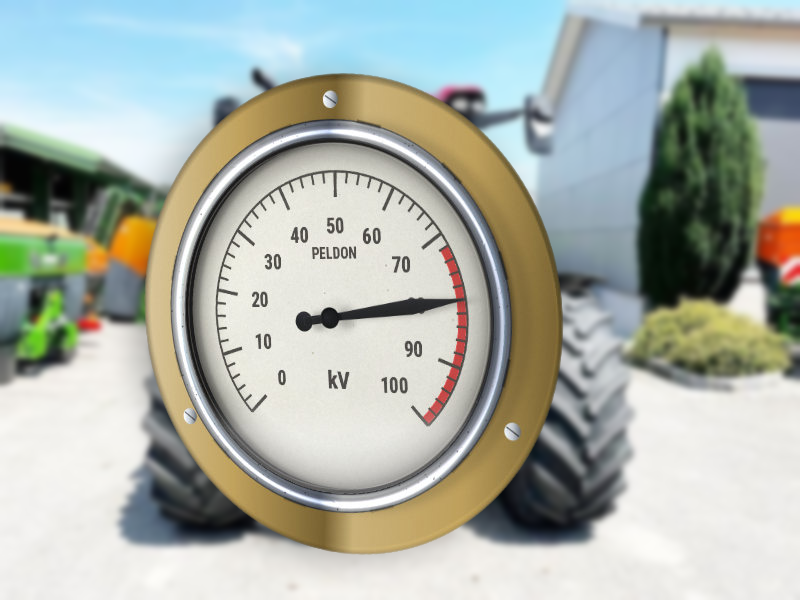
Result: 80 kV
